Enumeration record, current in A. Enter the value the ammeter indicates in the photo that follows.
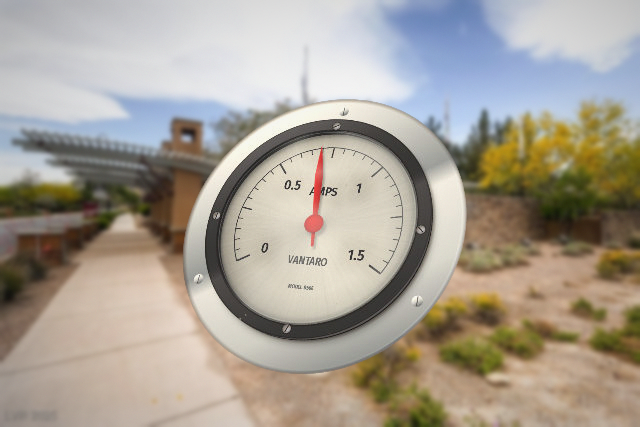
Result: 0.7 A
